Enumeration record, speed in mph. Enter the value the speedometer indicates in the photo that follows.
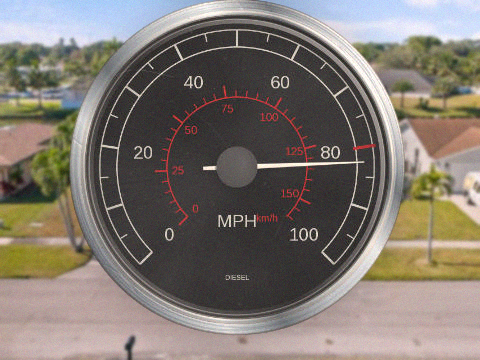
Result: 82.5 mph
